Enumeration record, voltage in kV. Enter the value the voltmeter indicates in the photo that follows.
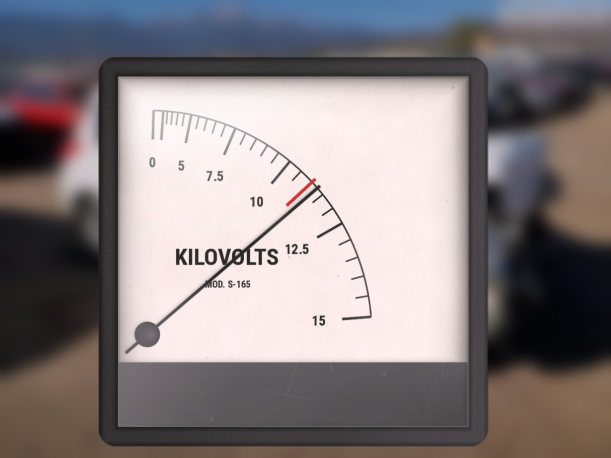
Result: 11.25 kV
